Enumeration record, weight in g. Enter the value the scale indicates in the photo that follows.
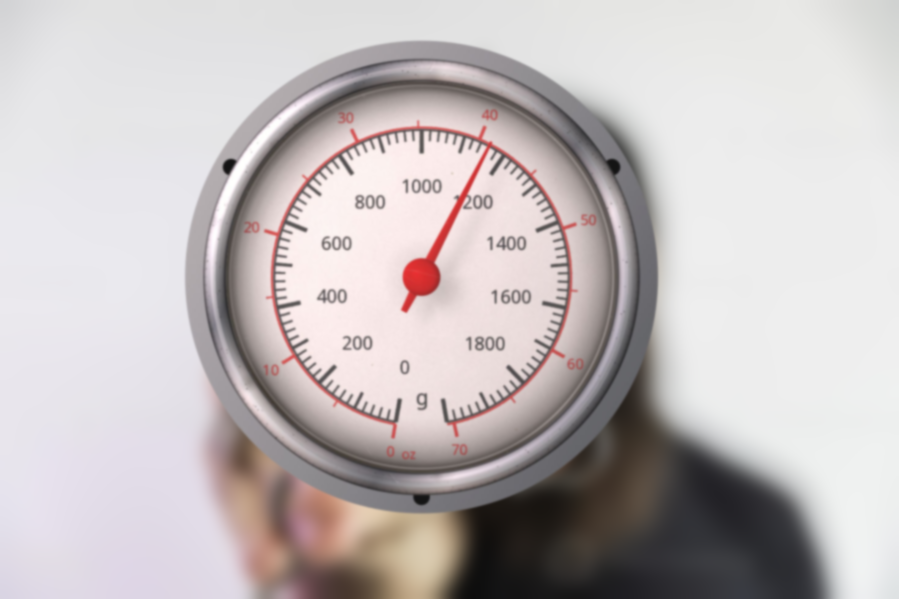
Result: 1160 g
